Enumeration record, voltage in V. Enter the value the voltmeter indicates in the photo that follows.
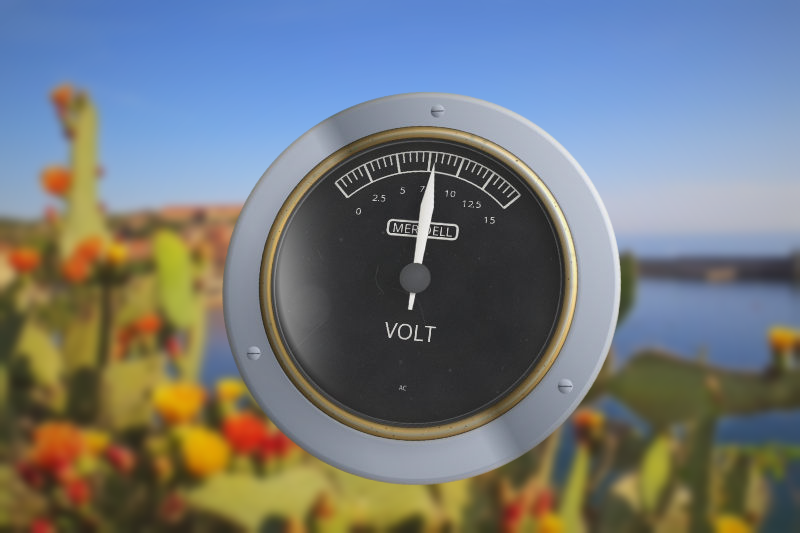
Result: 8 V
